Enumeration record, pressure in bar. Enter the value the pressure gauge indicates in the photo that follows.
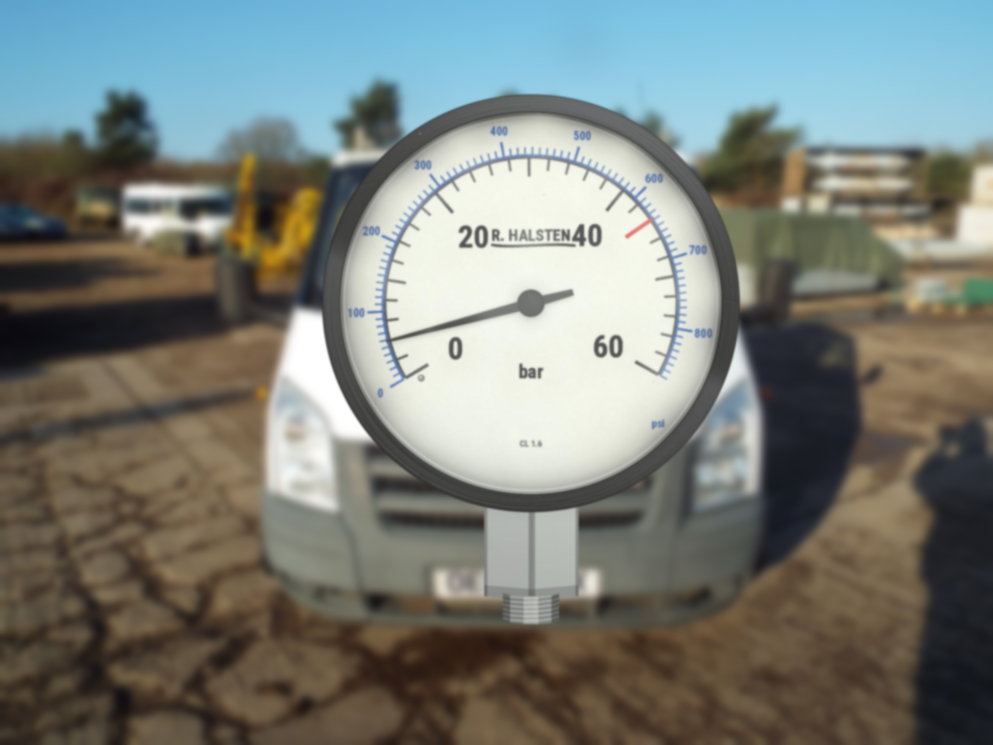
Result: 4 bar
